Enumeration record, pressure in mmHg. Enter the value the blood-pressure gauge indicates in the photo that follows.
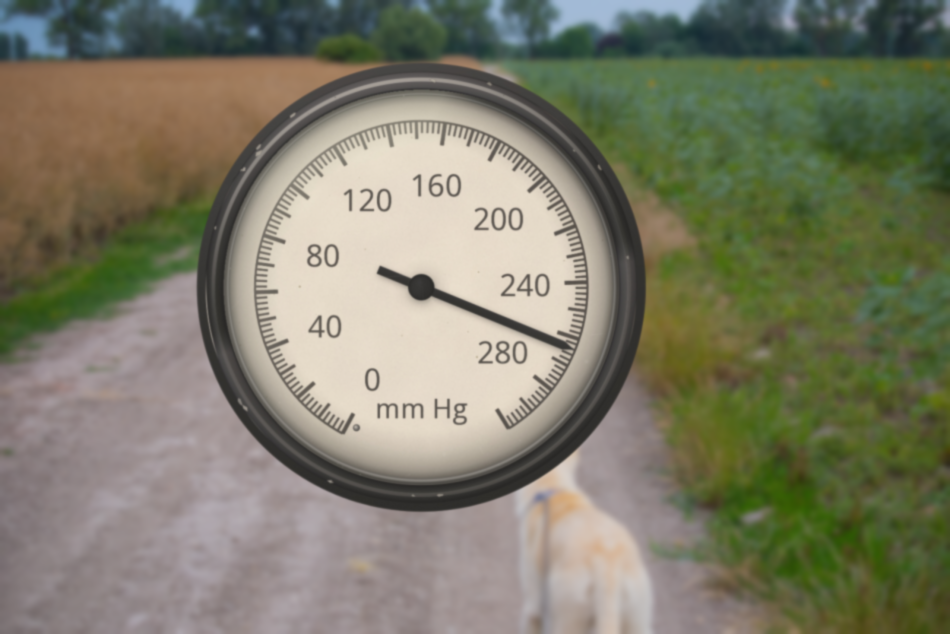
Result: 264 mmHg
